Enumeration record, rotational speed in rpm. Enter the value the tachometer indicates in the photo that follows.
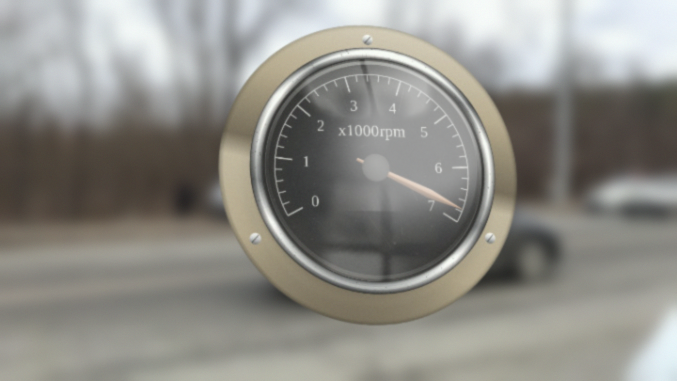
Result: 6800 rpm
